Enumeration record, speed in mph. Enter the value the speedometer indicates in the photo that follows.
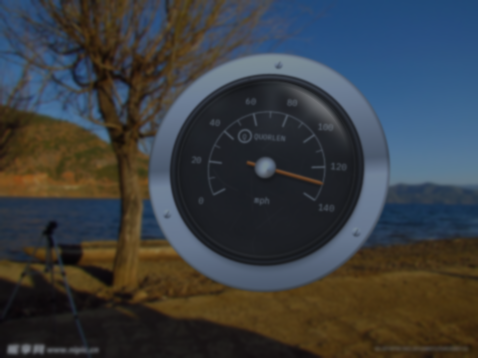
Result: 130 mph
